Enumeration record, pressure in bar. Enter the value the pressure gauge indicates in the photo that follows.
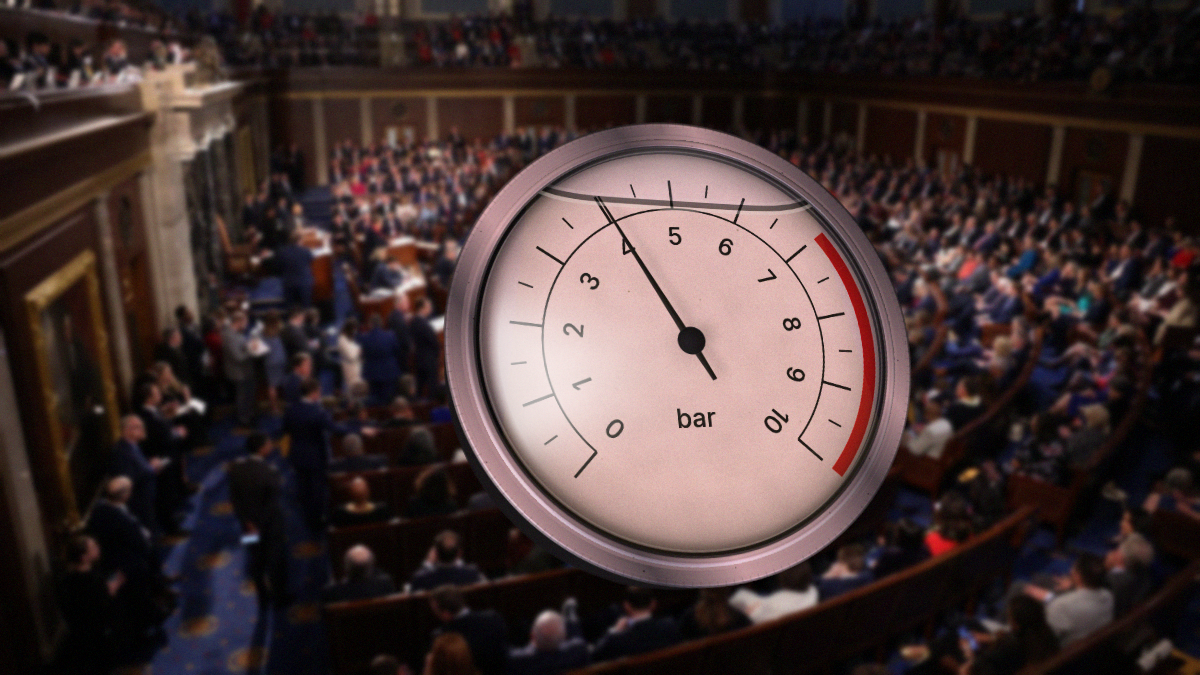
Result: 4 bar
